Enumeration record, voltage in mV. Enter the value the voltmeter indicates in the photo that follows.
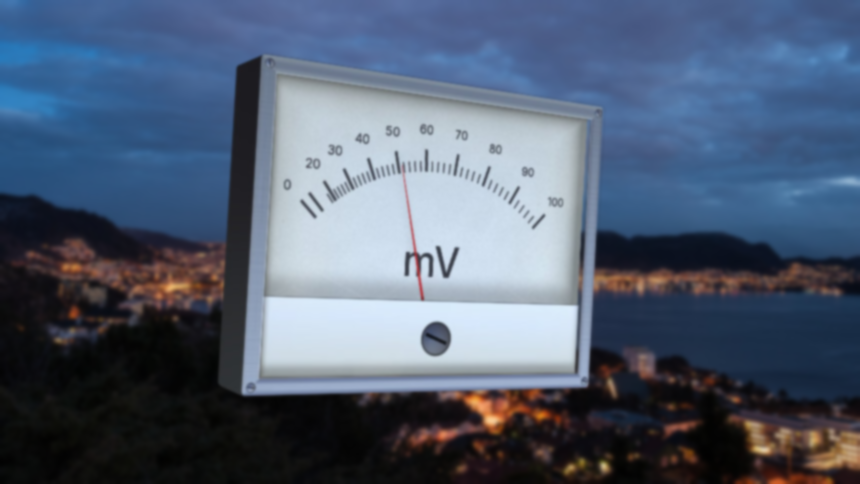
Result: 50 mV
